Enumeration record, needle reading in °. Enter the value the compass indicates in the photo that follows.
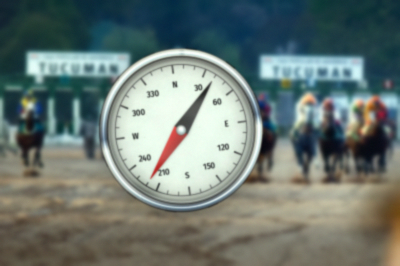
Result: 220 °
